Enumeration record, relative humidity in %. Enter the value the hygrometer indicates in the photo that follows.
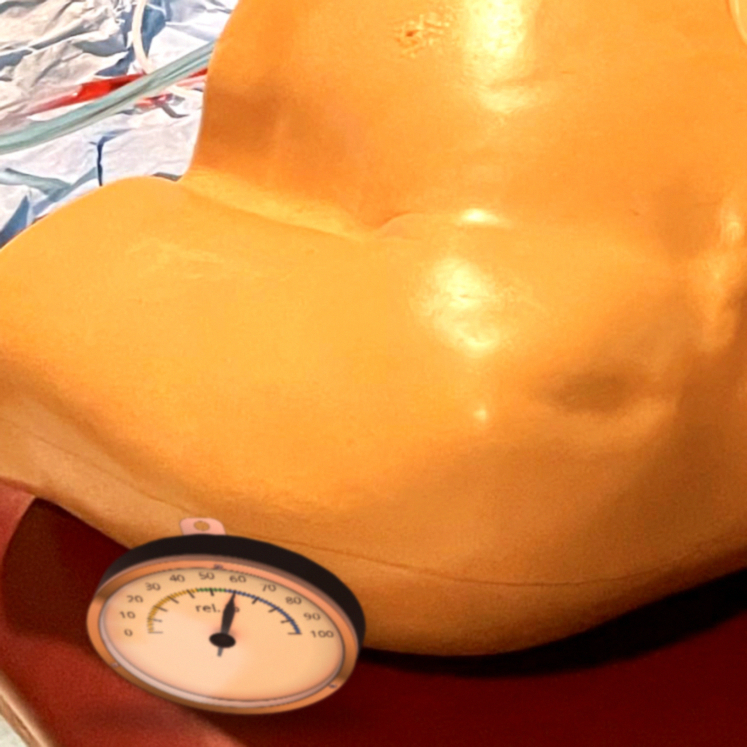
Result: 60 %
